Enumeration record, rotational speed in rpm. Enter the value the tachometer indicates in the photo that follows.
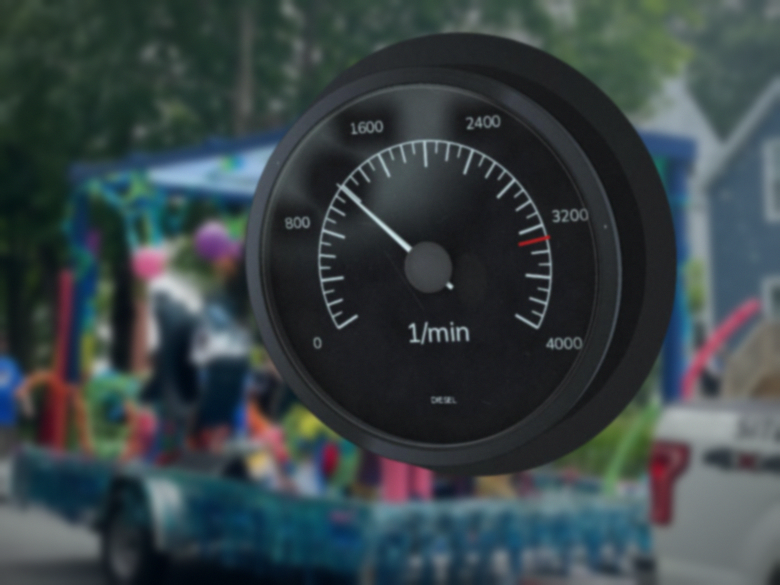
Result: 1200 rpm
